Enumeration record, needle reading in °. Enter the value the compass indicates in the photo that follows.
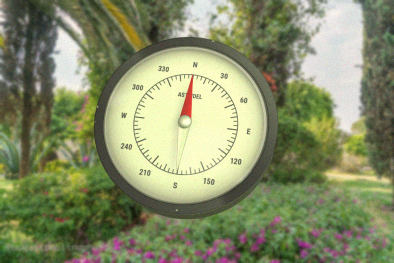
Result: 0 °
